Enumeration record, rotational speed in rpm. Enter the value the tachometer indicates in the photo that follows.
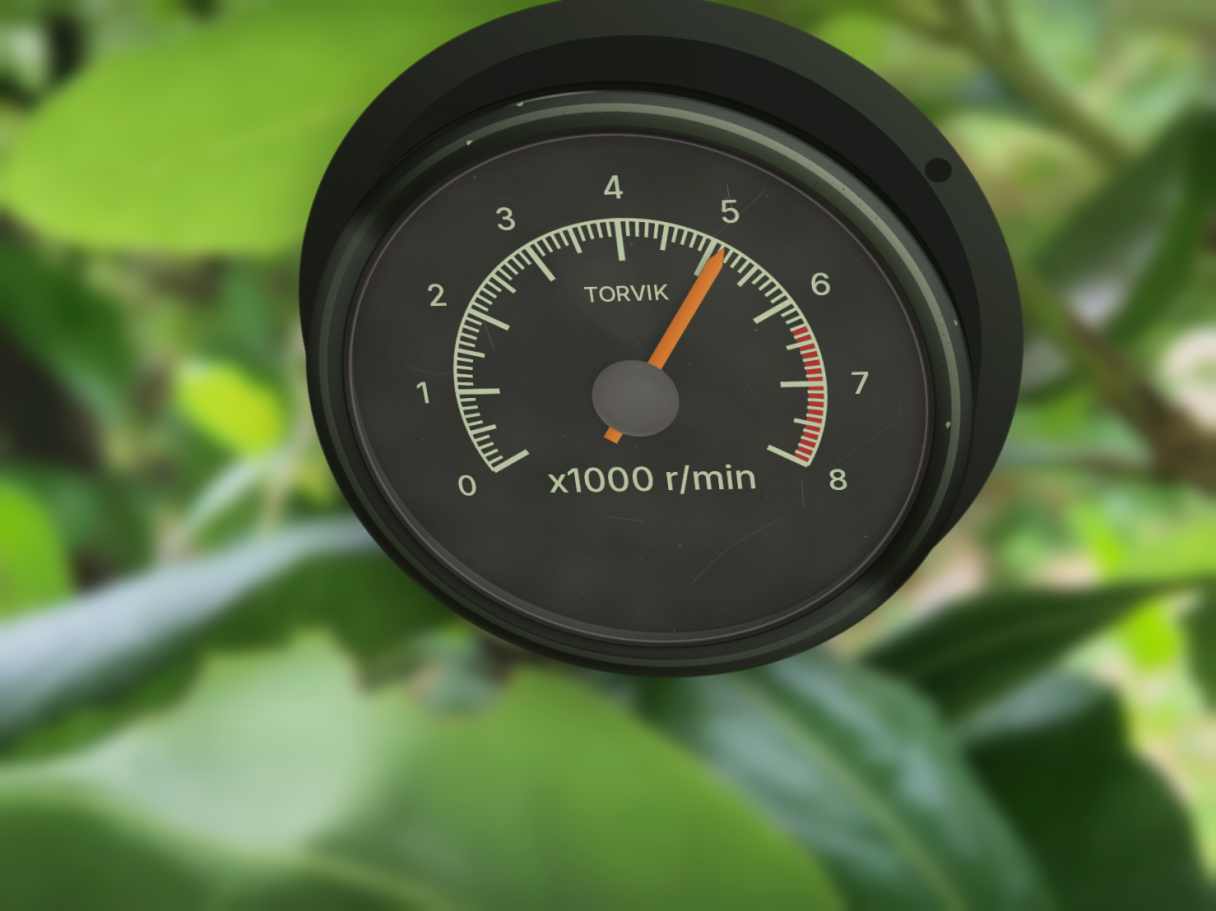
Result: 5100 rpm
